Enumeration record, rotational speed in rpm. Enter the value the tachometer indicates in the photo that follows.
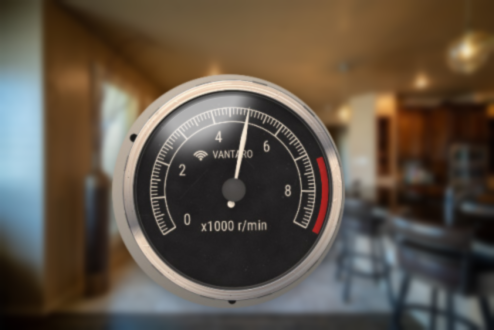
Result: 5000 rpm
